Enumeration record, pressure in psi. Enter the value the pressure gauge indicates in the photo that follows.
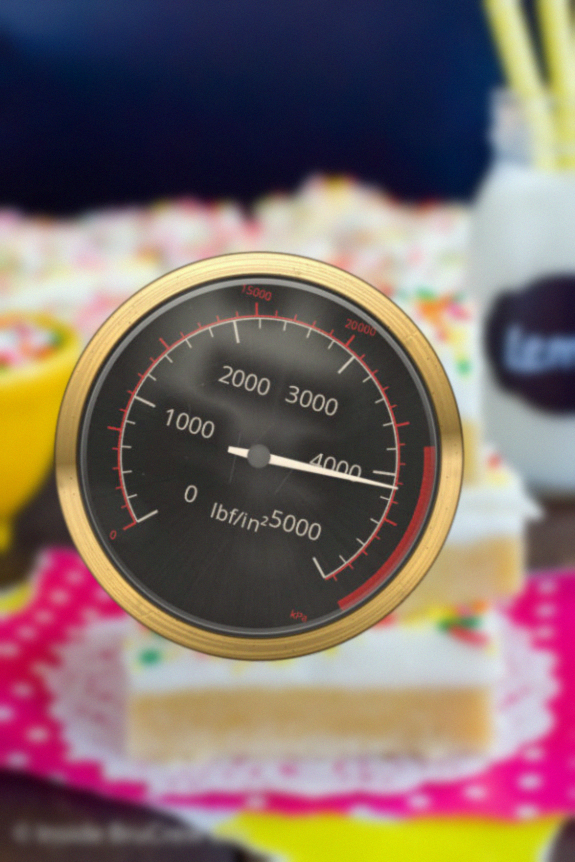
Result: 4100 psi
